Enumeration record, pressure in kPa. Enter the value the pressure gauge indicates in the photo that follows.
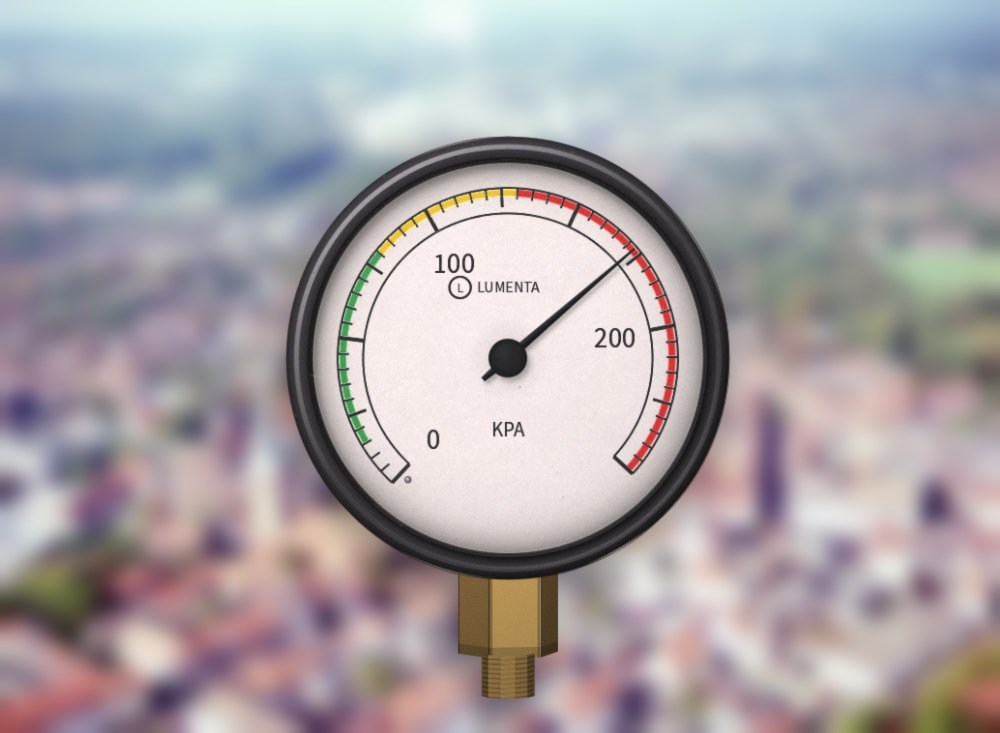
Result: 172.5 kPa
